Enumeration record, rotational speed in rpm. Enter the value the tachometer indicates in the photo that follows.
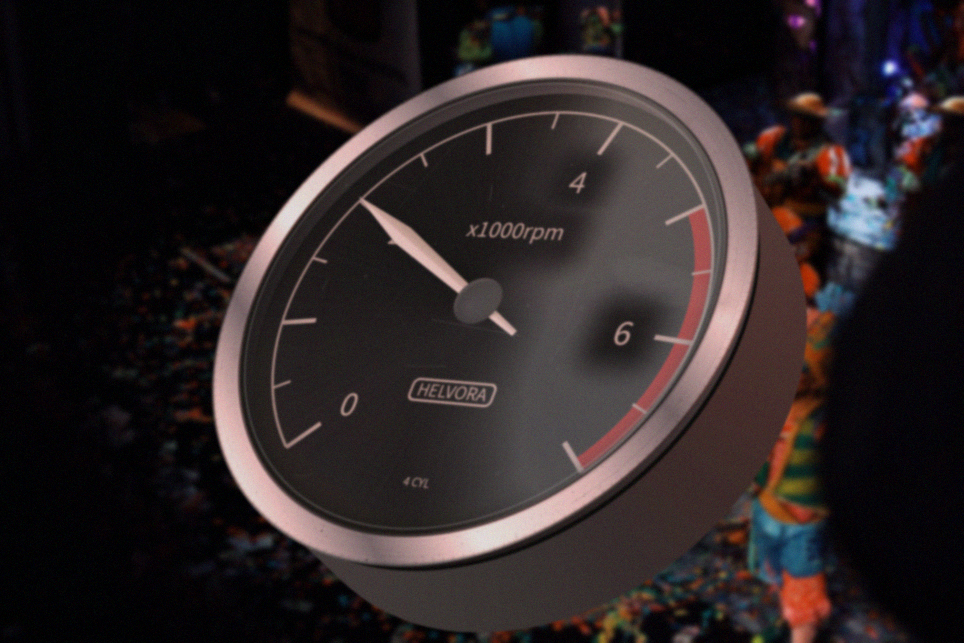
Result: 2000 rpm
